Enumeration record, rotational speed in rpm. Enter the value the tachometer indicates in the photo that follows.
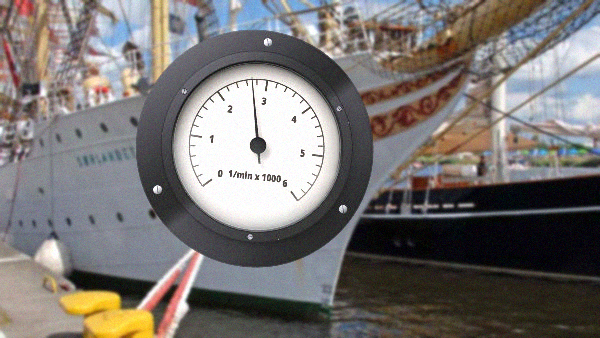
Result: 2700 rpm
